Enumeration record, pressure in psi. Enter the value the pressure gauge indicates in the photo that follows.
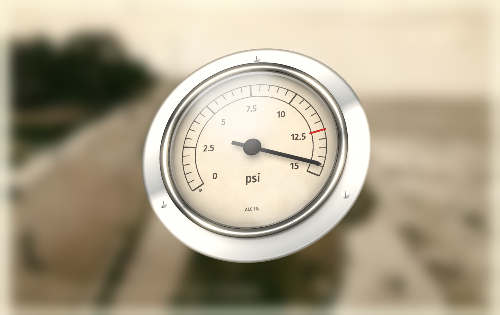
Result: 14.5 psi
